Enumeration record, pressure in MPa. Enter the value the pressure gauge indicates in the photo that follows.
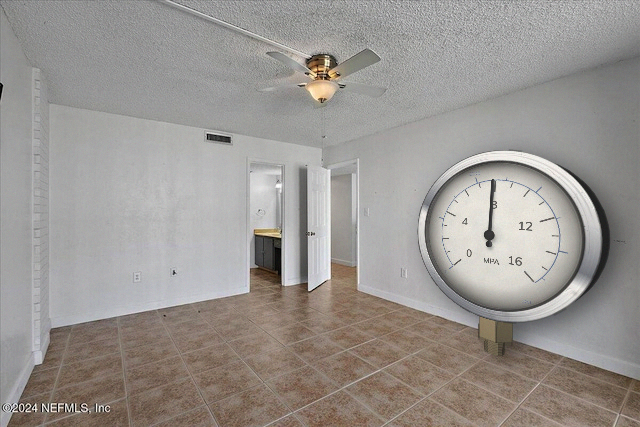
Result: 8 MPa
